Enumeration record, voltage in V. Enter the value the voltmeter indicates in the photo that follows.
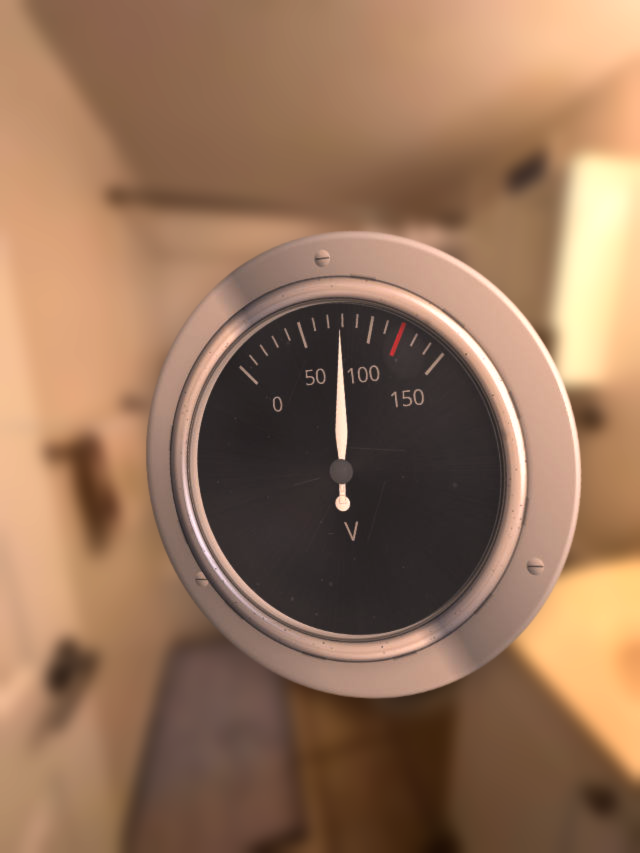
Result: 80 V
